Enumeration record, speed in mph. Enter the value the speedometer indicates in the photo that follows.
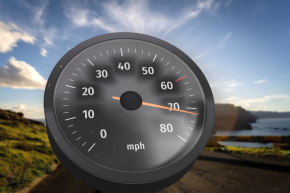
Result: 72 mph
